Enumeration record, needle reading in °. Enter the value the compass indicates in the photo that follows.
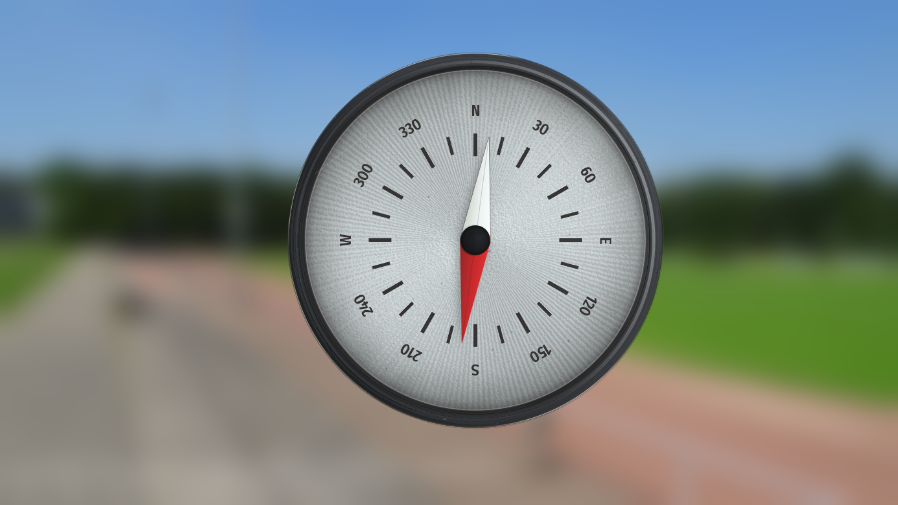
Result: 187.5 °
